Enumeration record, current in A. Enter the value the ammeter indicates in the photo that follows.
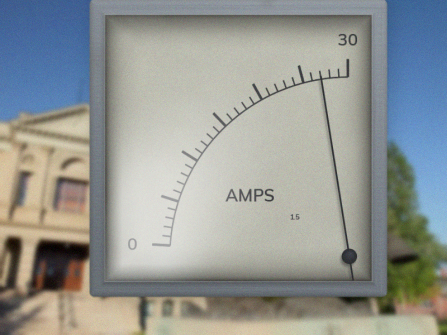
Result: 27 A
